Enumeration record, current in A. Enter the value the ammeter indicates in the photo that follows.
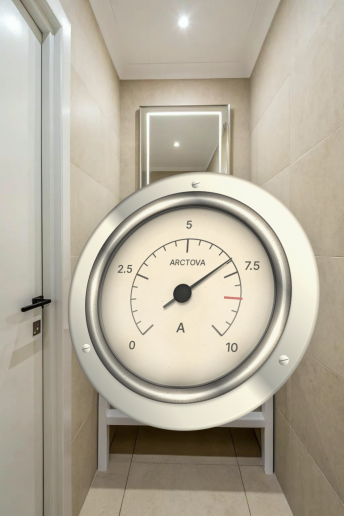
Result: 7 A
